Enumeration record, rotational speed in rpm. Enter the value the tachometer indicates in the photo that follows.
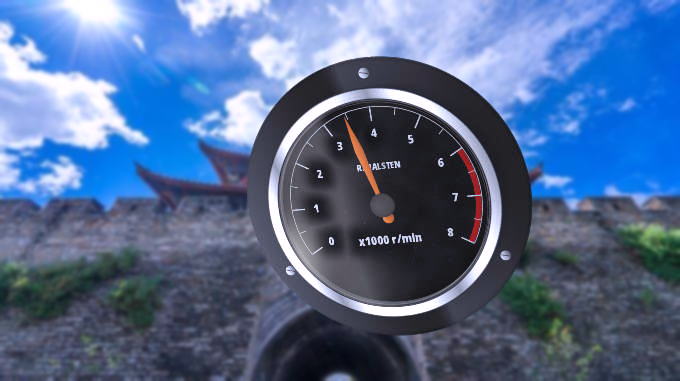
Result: 3500 rpm
